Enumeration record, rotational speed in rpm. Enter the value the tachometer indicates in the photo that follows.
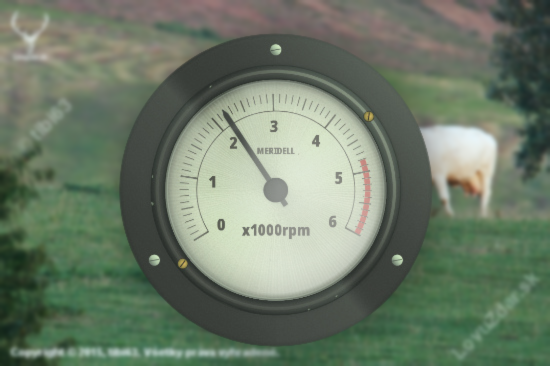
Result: 2200 rpm
